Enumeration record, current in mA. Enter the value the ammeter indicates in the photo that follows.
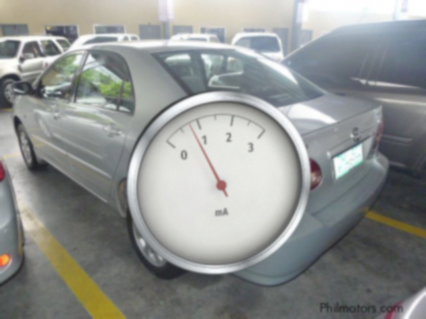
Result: 0.75 mA
